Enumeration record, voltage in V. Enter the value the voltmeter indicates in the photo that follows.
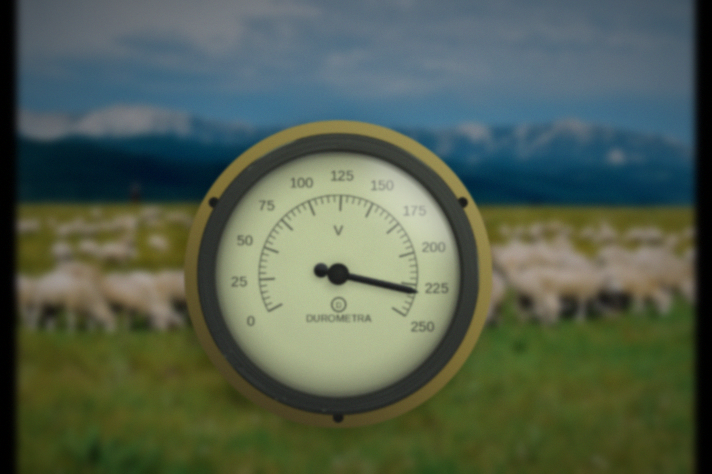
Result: 230 V
